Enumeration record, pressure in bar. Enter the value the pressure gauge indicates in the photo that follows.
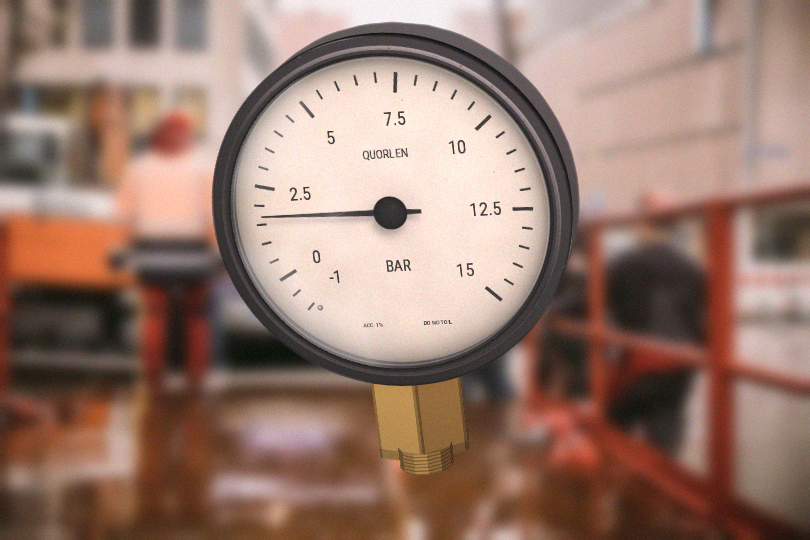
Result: 1.75 bar
